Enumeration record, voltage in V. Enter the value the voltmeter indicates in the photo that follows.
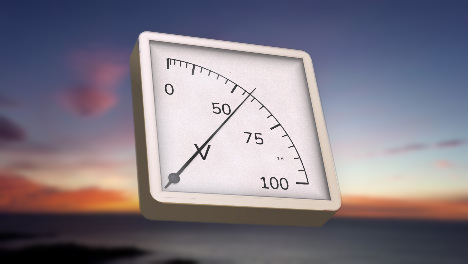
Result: 57.5 V
